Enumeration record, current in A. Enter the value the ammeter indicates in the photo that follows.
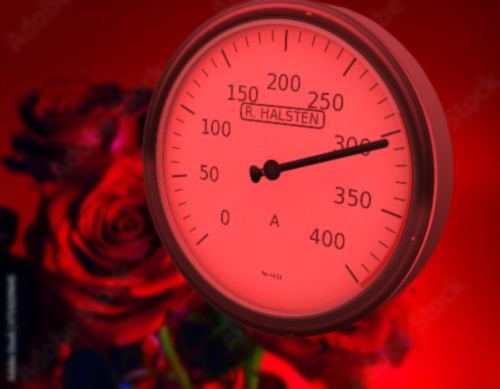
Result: 305 A
